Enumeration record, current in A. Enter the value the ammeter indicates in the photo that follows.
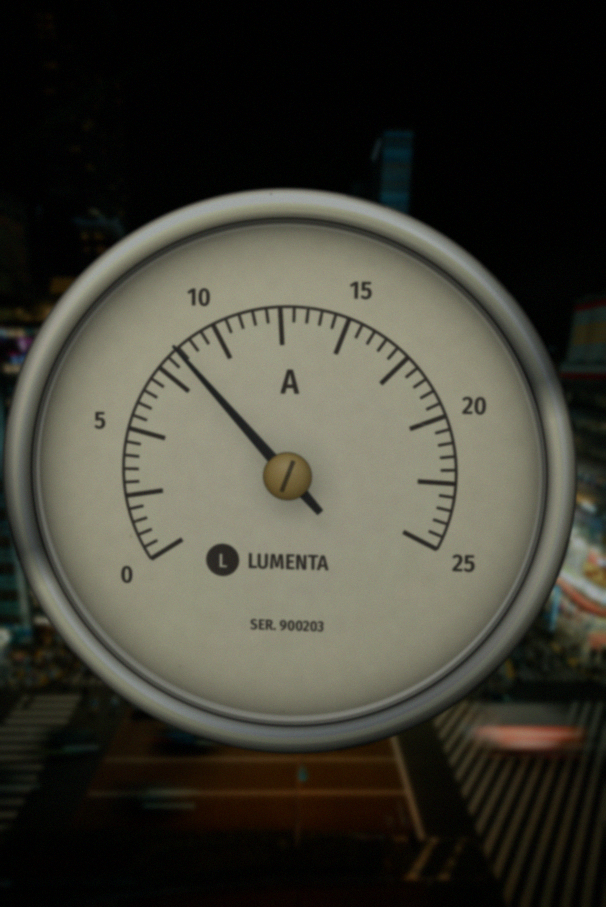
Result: 8.5 A
